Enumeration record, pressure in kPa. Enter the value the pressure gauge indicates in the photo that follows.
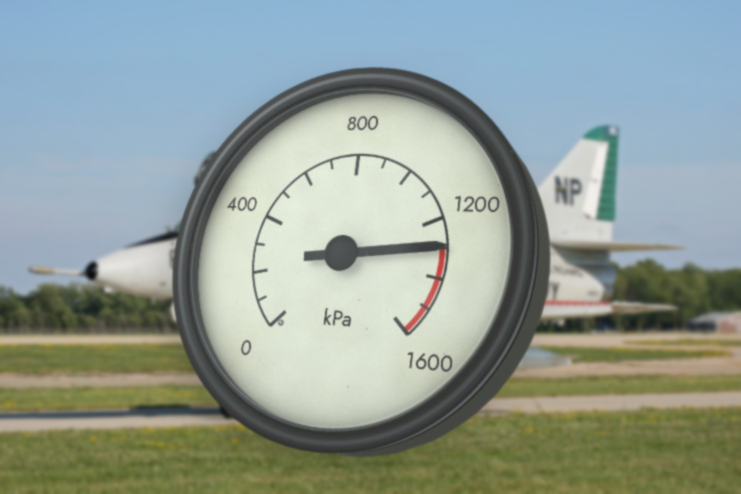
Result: 1300 kPa
